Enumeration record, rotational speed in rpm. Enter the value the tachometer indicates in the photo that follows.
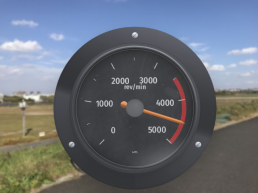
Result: 4500 rpm
